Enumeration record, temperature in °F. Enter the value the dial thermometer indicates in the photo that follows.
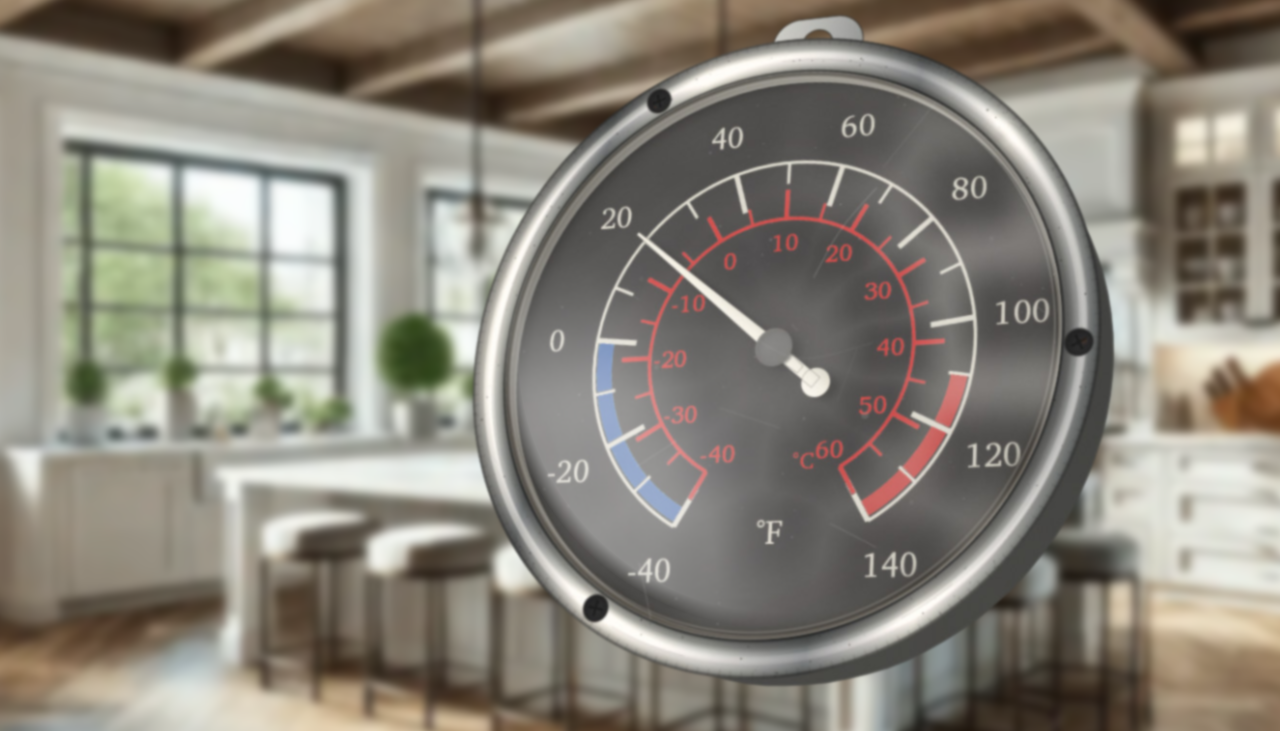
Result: 20 °F
